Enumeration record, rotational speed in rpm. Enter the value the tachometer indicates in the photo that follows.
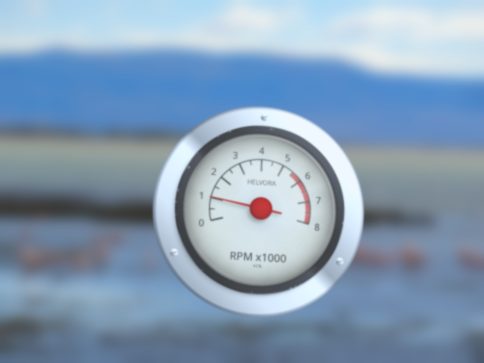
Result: 1000 rpm
